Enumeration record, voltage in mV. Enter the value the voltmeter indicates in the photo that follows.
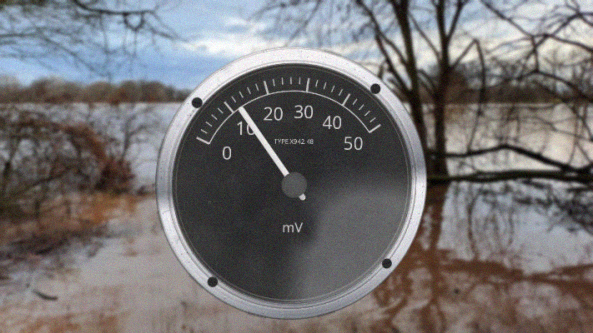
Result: 12 mV
